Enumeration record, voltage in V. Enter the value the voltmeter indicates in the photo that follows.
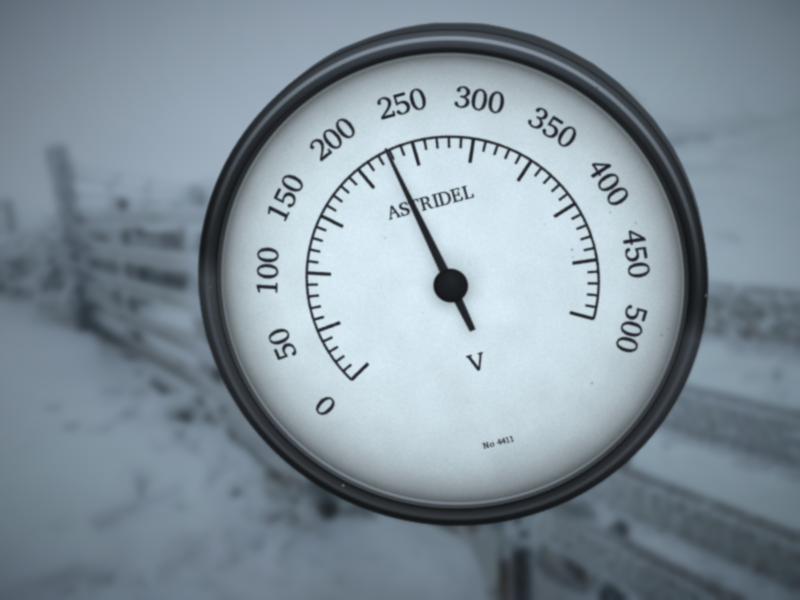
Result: 230 V
